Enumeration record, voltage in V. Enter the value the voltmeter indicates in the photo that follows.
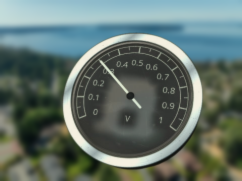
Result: 0.3 V
